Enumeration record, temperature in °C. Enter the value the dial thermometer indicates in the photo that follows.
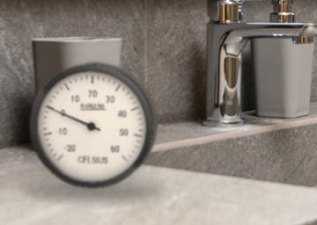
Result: 0 °C
